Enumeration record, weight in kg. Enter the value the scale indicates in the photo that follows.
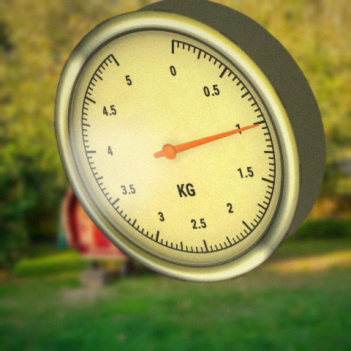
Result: 1 kg
